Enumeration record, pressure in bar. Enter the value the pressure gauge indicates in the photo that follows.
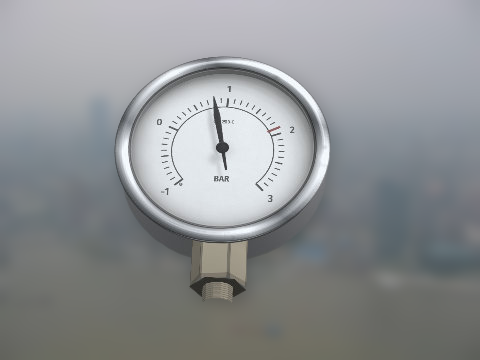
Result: 0.8 bar
